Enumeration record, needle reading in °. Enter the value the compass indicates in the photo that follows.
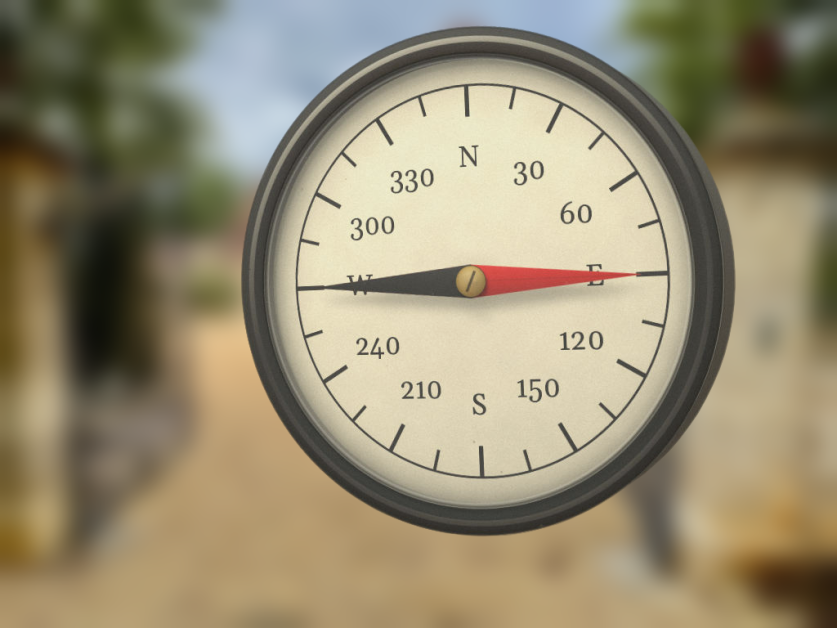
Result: 90 °
